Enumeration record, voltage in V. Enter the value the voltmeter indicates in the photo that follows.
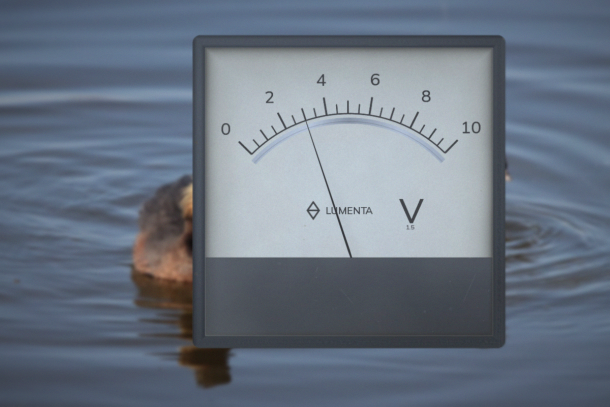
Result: 3 V
